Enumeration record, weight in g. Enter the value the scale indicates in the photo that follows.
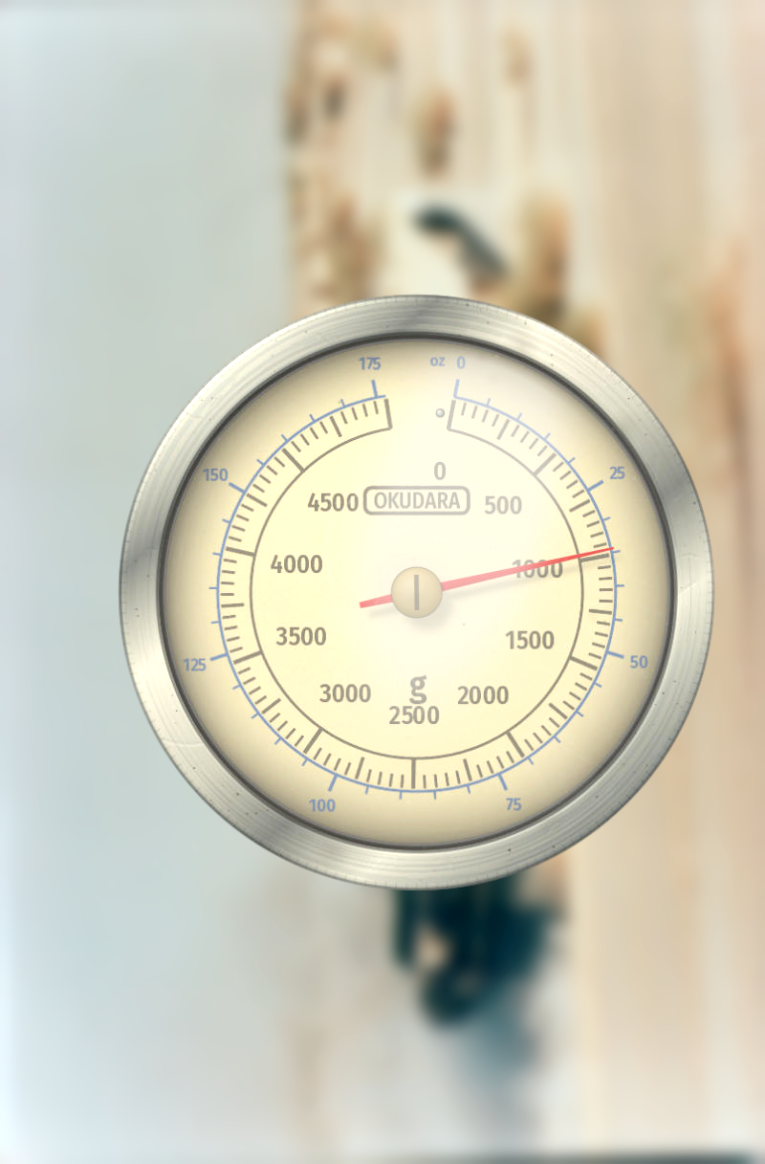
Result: 975 g
